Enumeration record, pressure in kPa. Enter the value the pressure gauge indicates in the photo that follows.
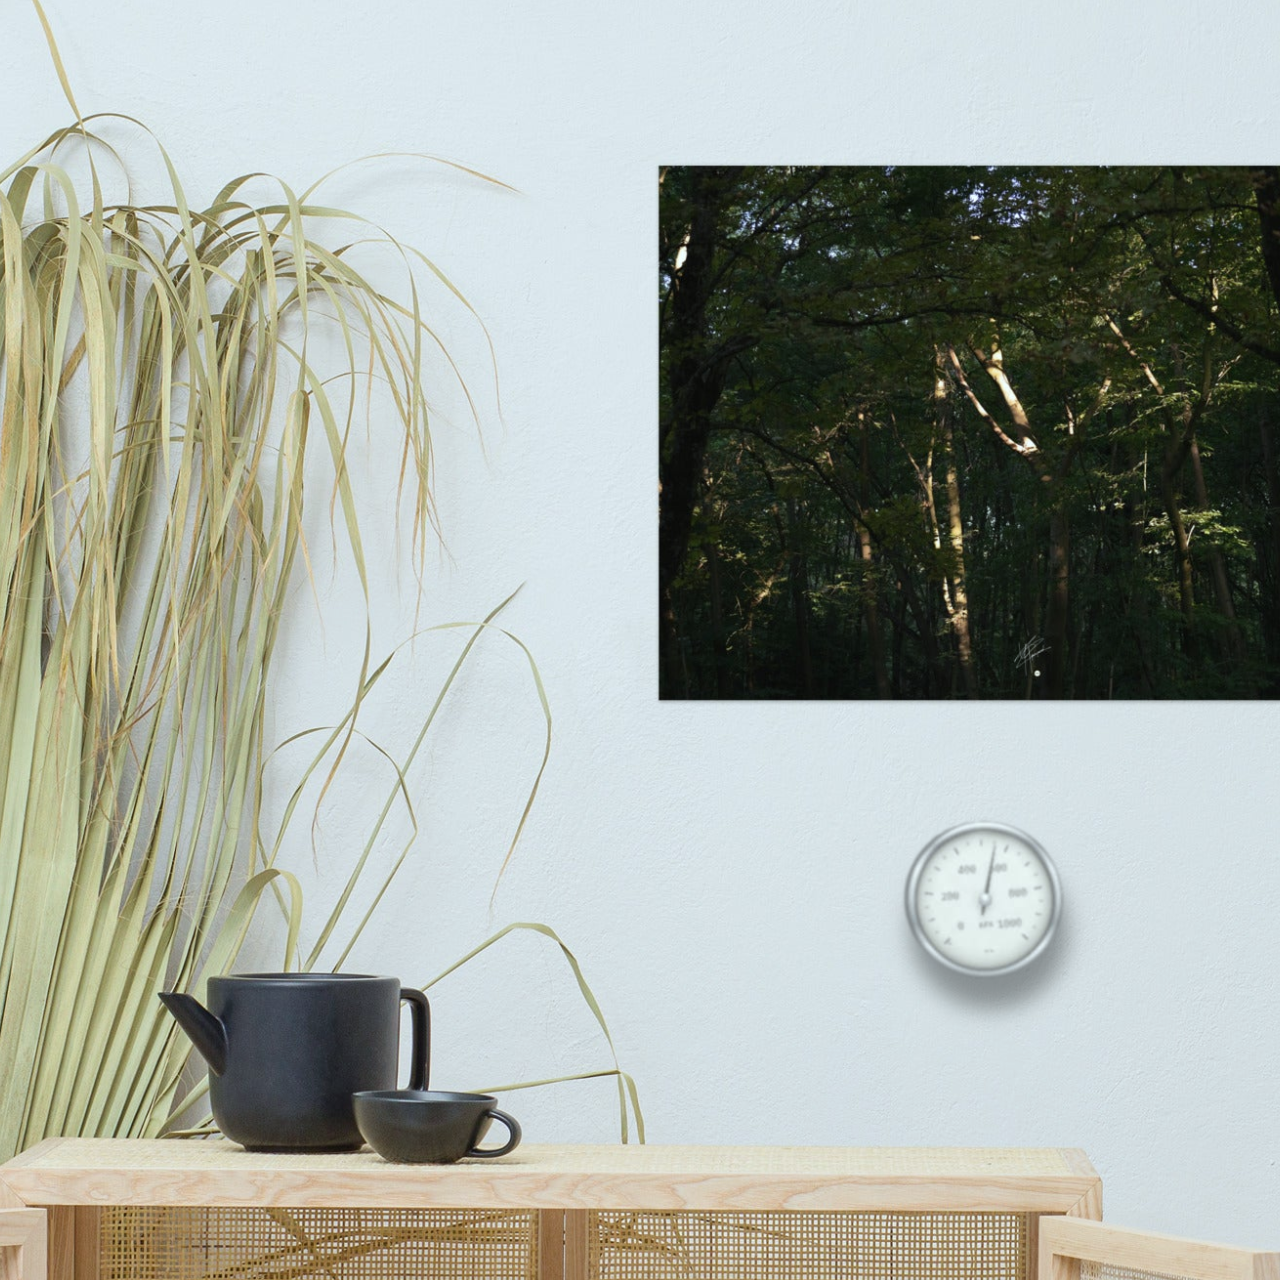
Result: 550 kPa
